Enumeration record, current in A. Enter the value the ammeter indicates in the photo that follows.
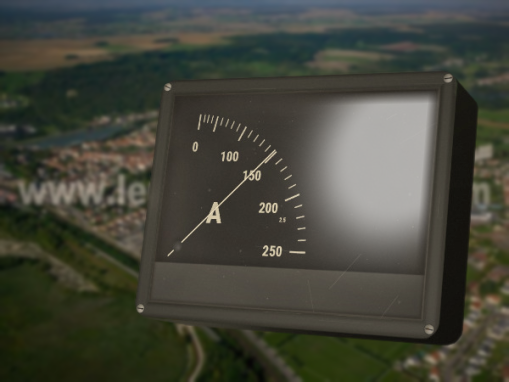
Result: 150 A
